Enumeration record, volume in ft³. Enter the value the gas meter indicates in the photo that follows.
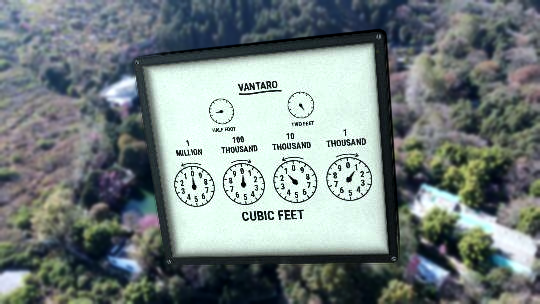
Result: 1100 ft³
